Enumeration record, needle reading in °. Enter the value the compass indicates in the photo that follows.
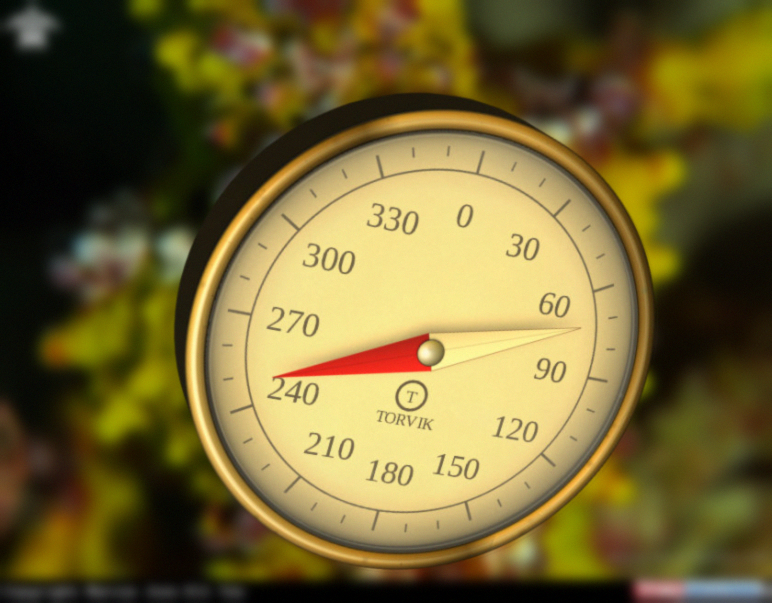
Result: 250 °
